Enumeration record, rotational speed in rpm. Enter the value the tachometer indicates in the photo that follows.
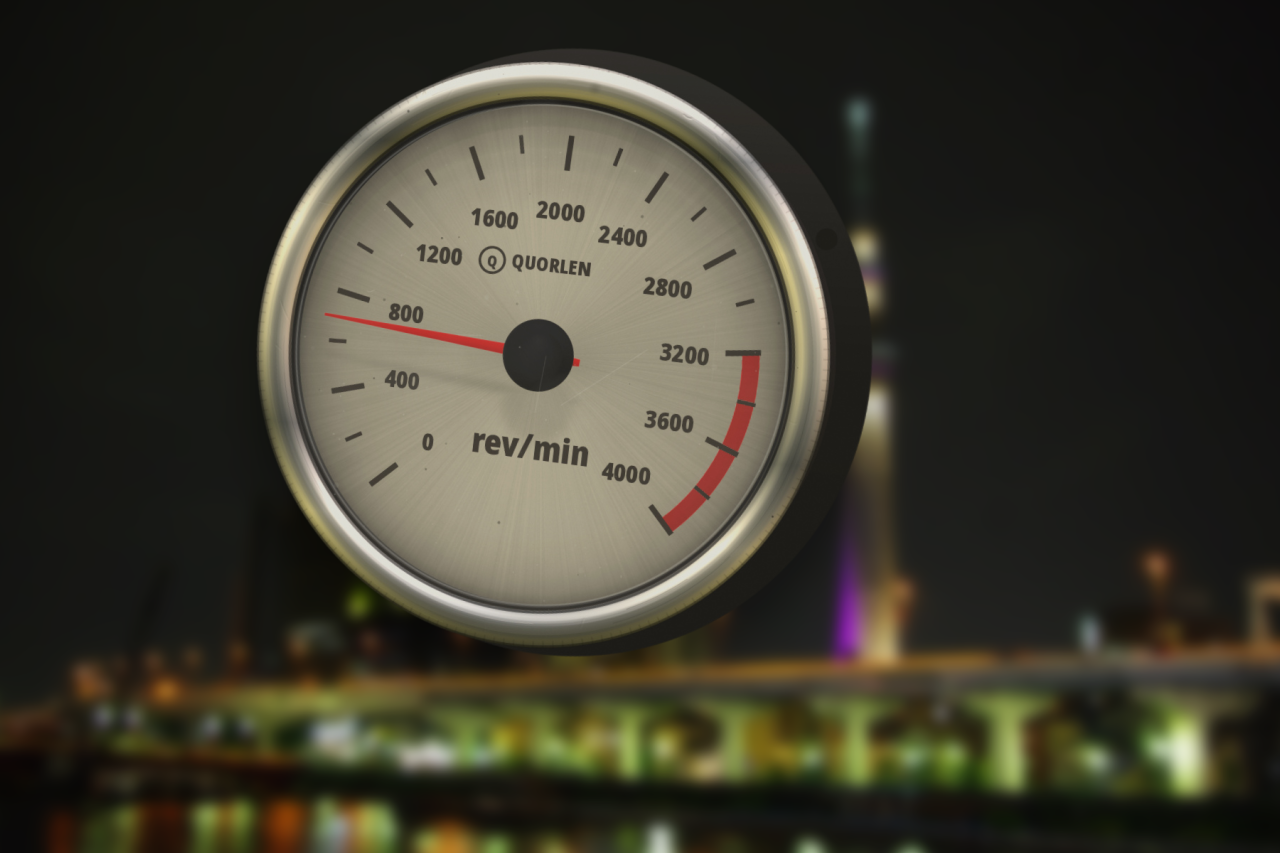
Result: 700 rpm
